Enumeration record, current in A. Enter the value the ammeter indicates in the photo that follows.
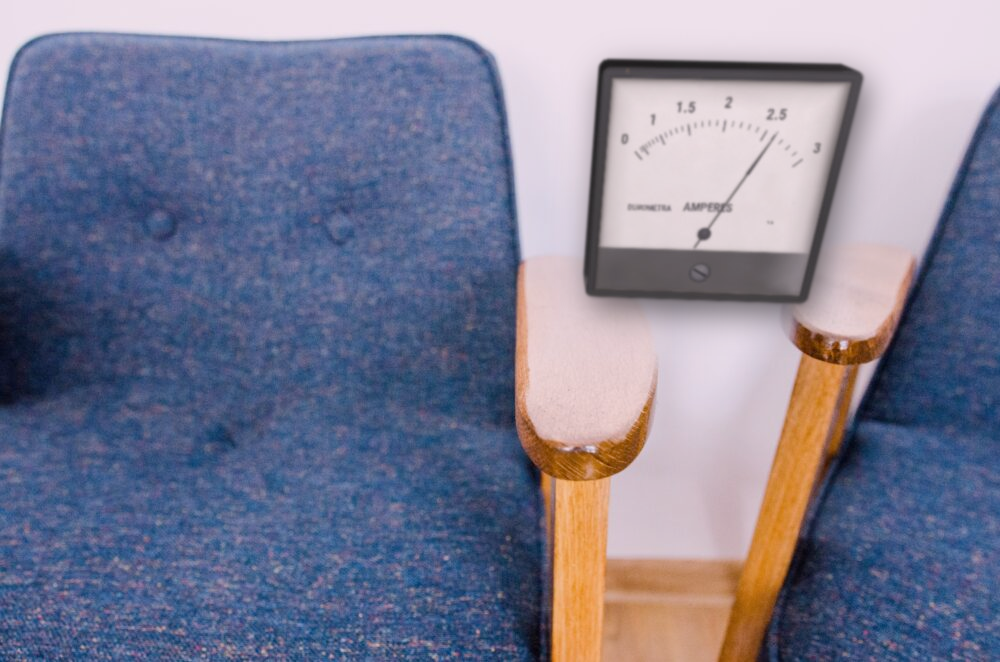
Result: 2.6 A
